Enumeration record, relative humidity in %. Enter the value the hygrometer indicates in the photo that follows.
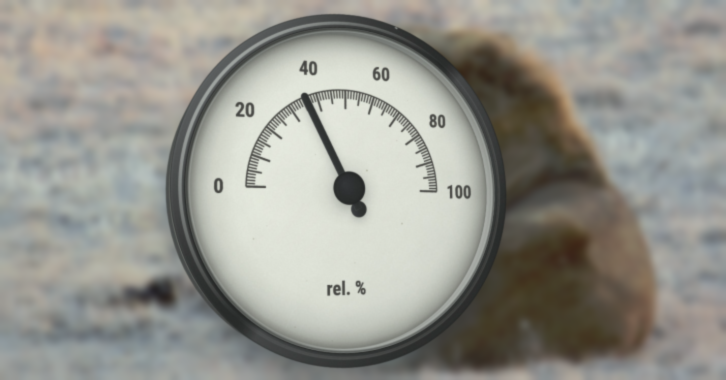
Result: 35 %
